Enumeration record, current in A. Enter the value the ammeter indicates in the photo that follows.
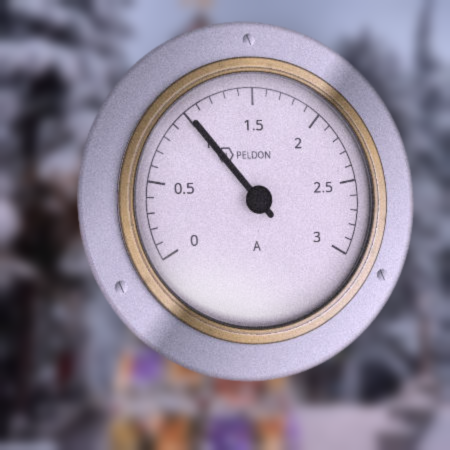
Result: 1 A
